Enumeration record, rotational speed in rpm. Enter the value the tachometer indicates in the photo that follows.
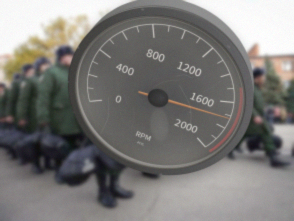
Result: 1700 rpm
